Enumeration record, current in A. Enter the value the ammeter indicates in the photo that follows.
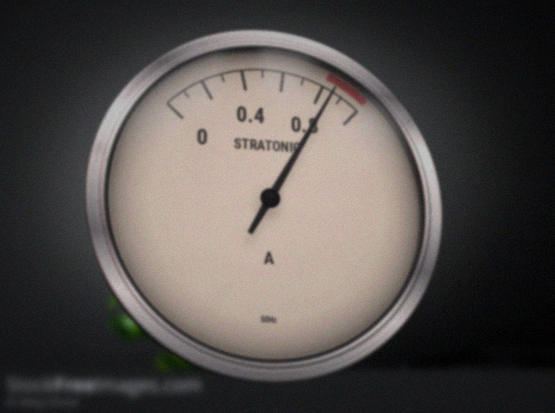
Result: 0.85 A
